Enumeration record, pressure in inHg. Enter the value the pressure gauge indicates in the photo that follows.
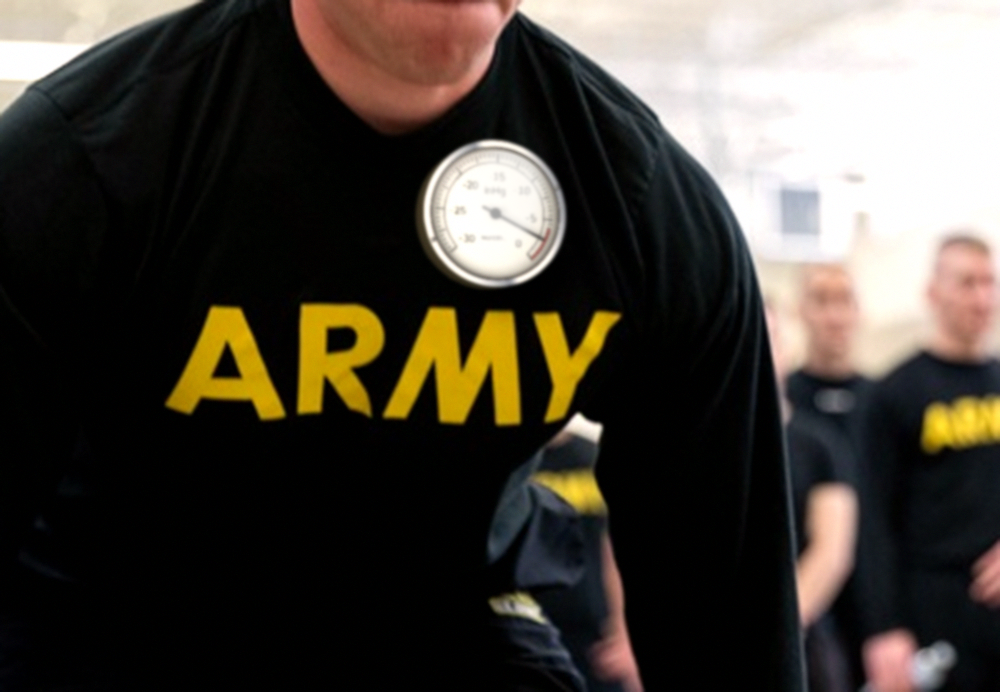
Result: -2.5 inHg
